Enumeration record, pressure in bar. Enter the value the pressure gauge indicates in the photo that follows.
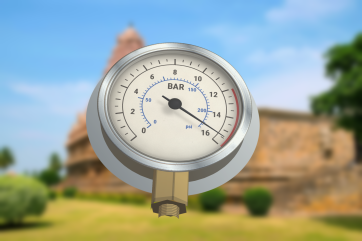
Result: 15.5 bar
